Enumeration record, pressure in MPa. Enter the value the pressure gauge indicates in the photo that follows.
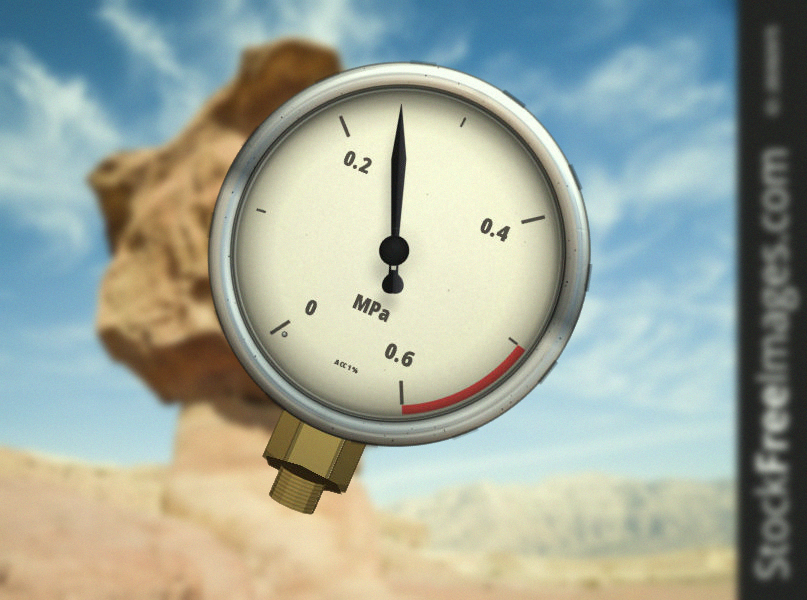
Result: 0.25 MPa
